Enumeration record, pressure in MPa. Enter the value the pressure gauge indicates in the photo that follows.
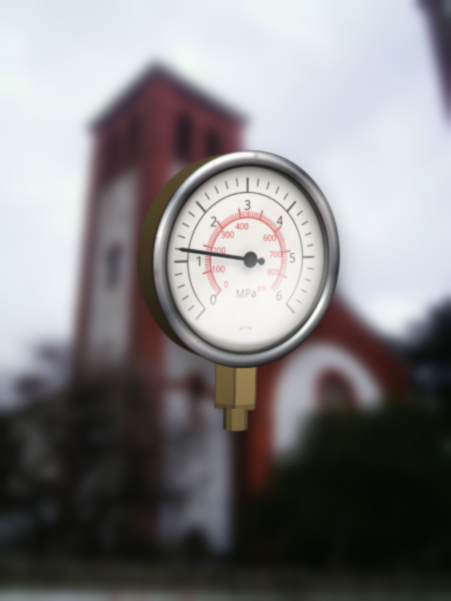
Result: 1.2 MPa
